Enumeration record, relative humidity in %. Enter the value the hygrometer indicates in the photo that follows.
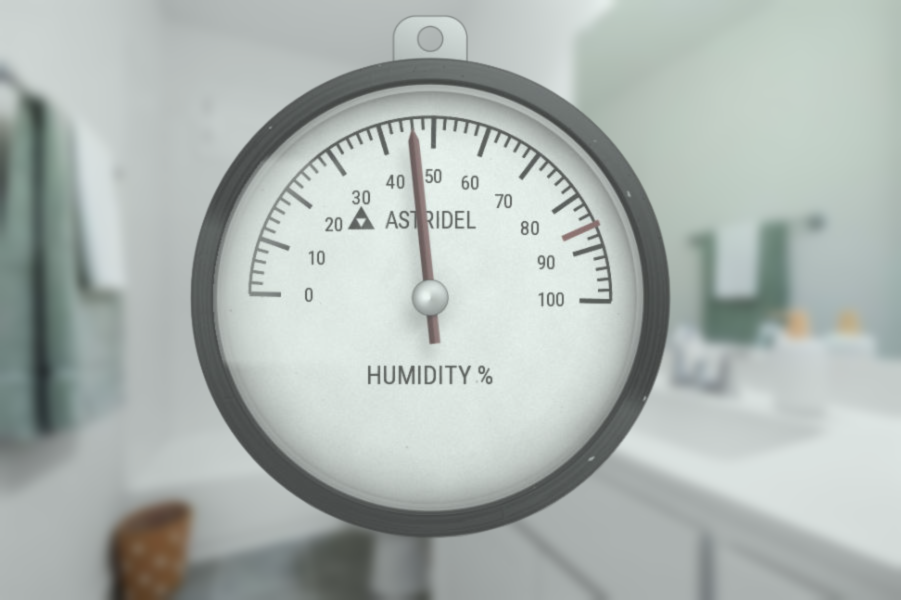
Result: 46 %
